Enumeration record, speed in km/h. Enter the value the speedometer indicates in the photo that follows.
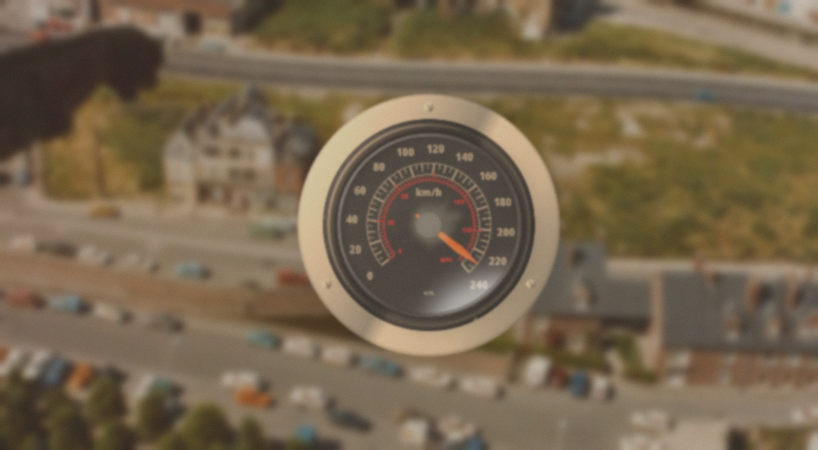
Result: 230 km/h
